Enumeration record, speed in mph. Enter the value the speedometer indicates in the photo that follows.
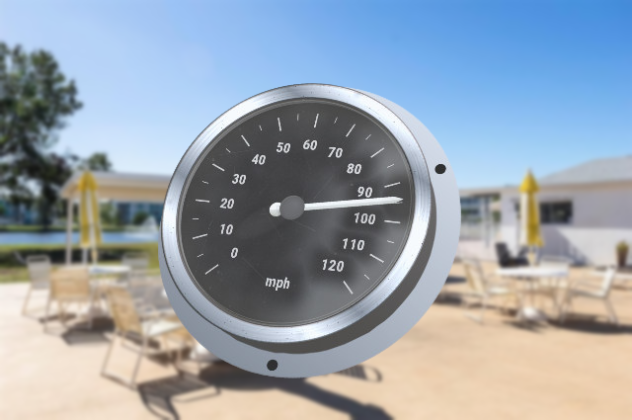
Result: 95 mph
